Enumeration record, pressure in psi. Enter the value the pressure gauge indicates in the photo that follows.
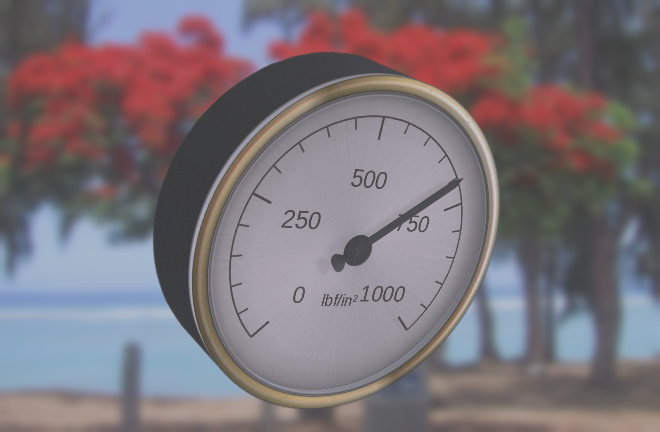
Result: 700 psi
